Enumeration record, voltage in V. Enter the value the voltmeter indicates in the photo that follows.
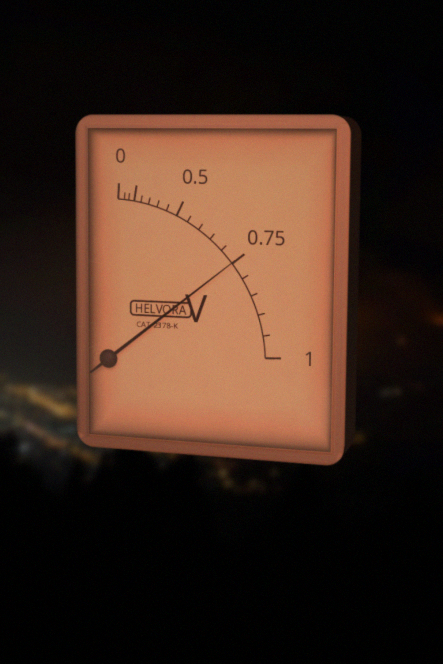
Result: 0.75 V
